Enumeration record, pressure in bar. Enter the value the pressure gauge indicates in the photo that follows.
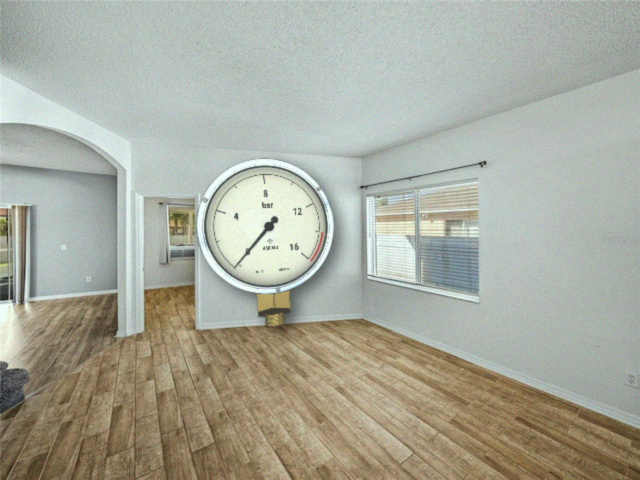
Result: 0 bar
